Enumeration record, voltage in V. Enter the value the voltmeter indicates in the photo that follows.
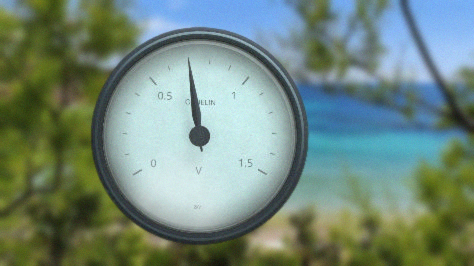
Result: 0.7 V
